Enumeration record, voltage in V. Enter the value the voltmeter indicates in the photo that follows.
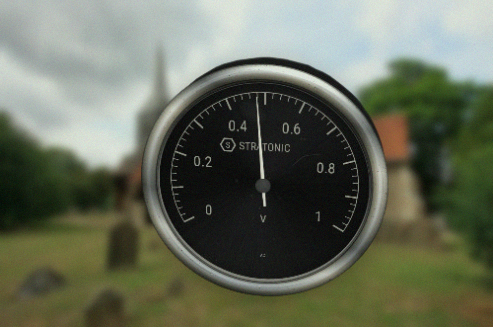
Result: 0.48 V
